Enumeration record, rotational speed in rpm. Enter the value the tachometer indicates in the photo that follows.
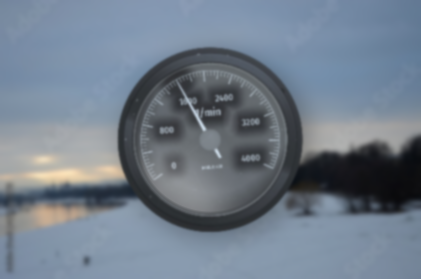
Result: 1600 rpm
